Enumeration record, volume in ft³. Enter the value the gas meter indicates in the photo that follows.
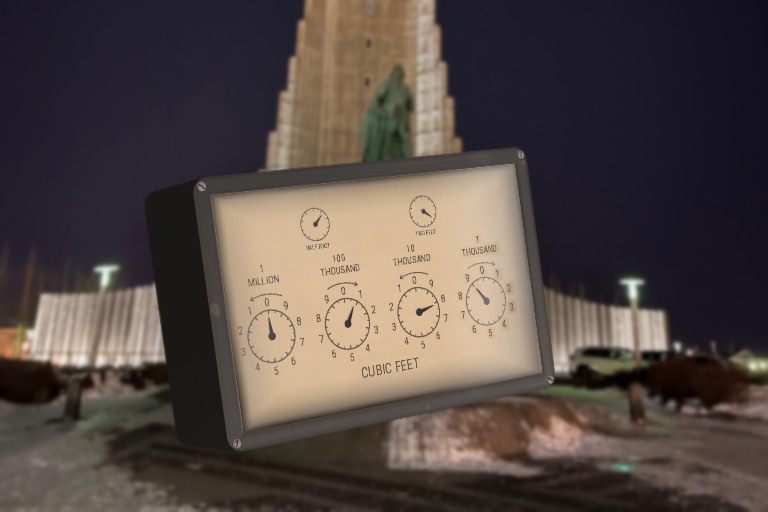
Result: 7900 ft³
